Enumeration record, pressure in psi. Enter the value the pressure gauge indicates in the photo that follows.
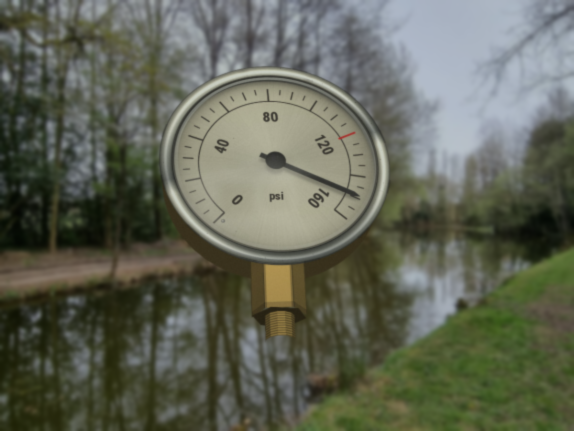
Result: 150 psi
